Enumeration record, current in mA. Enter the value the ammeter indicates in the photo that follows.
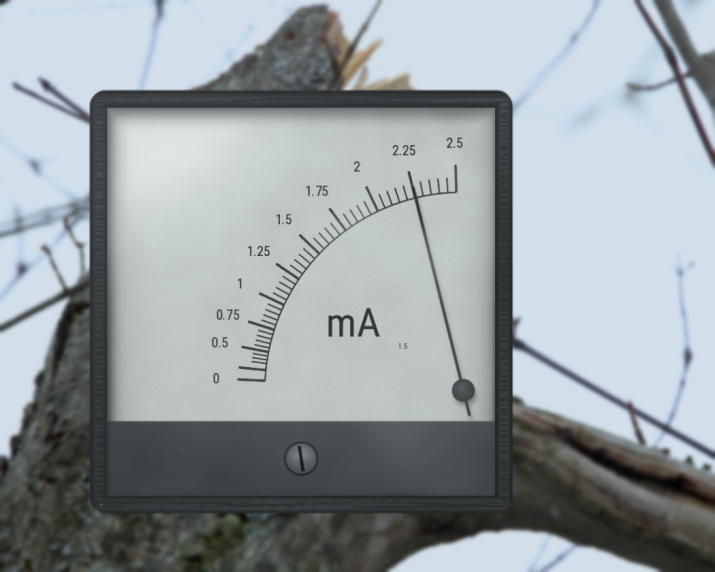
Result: 2.25 mA
